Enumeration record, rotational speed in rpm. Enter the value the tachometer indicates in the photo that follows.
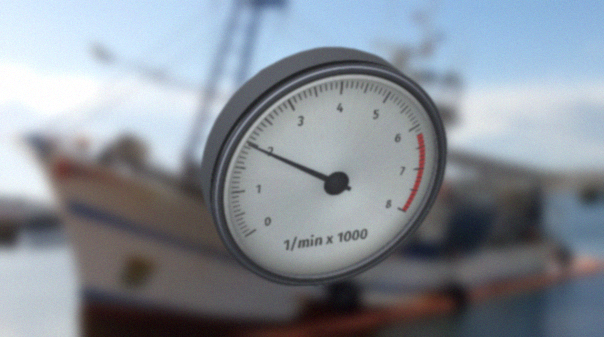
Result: 2000 rpm
